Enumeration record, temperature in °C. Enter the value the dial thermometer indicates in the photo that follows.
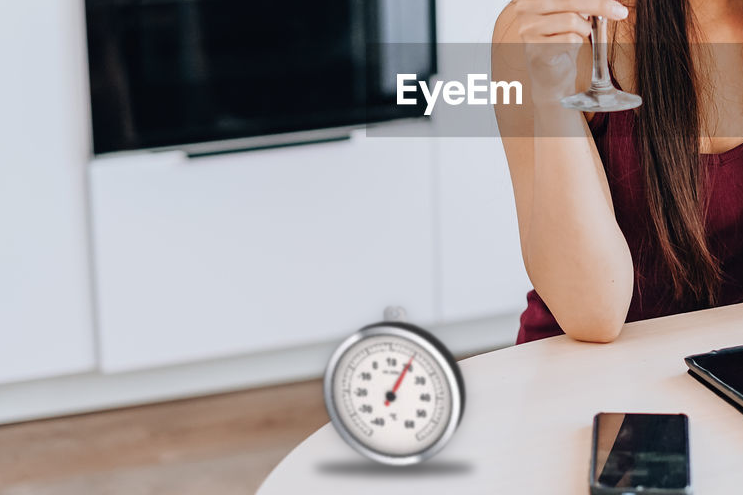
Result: 20 °C
